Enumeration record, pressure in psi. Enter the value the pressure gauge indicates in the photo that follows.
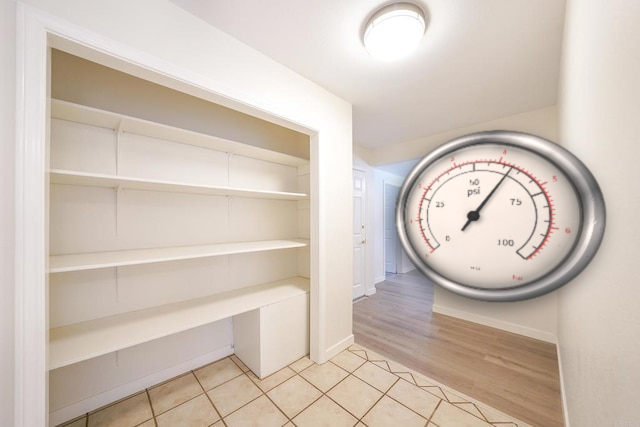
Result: 62.5 psi
